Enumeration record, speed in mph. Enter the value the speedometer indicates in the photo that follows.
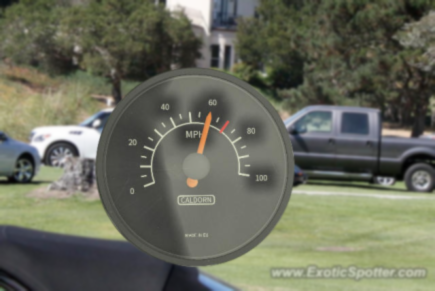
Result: 60 mph
